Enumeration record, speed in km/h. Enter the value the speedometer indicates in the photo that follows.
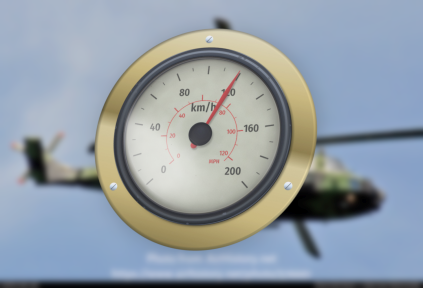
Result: 120 km/h
